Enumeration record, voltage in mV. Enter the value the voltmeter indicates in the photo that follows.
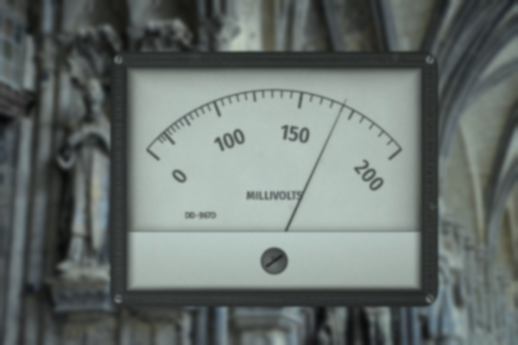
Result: 170 mV
